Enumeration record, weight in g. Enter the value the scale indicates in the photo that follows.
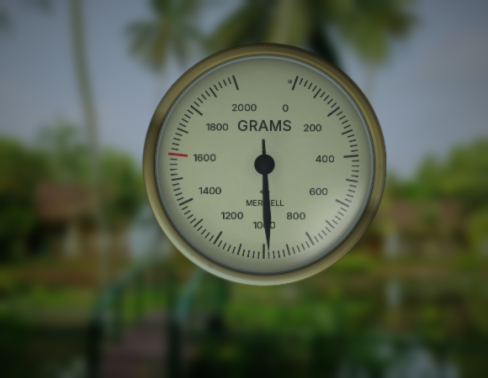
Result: 980 g
